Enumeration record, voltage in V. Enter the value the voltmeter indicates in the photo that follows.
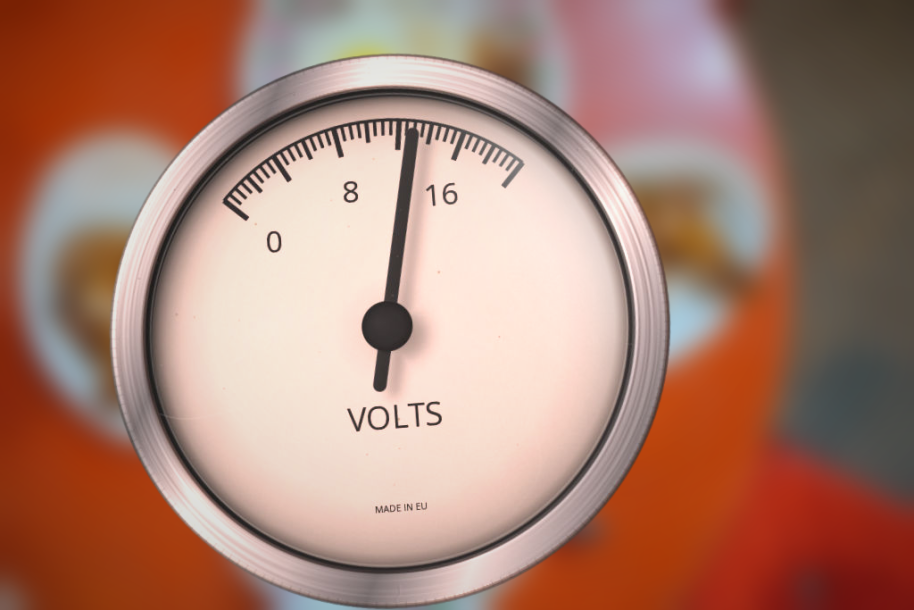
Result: 13 V
